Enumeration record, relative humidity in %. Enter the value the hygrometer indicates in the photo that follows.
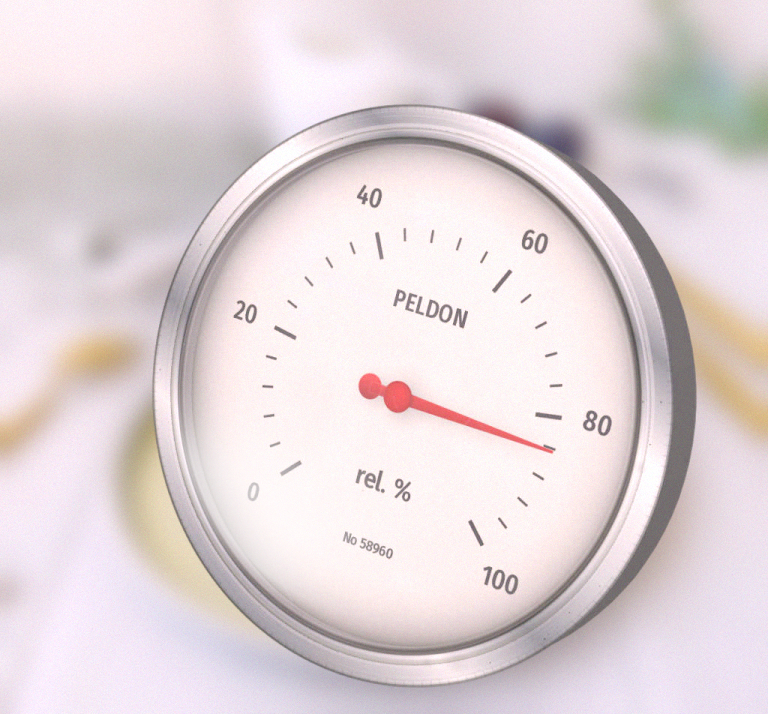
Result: 84 %
